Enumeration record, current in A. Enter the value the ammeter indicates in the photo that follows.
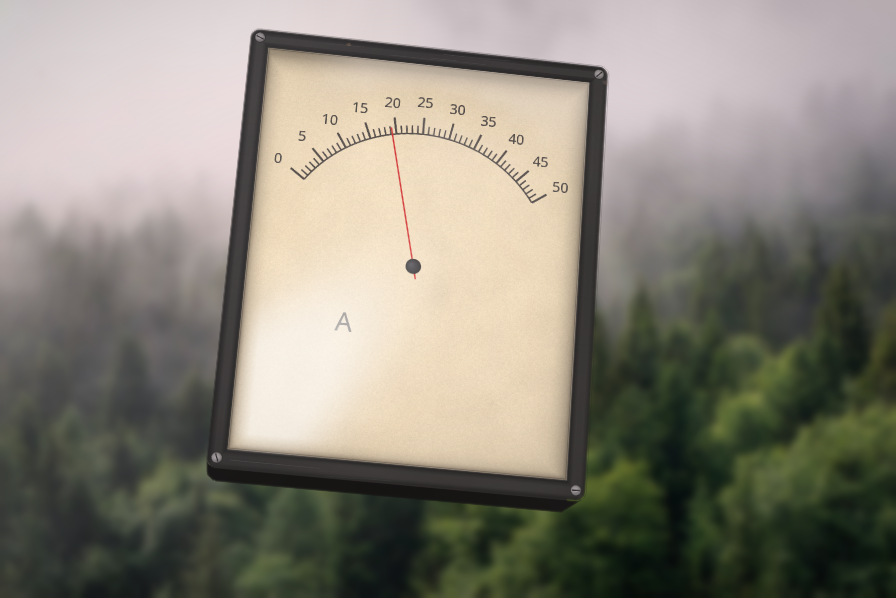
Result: 19 A
